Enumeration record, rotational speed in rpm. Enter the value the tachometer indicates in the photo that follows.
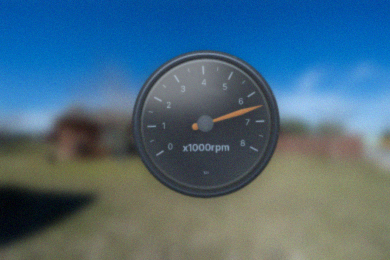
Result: 6500 rpm
